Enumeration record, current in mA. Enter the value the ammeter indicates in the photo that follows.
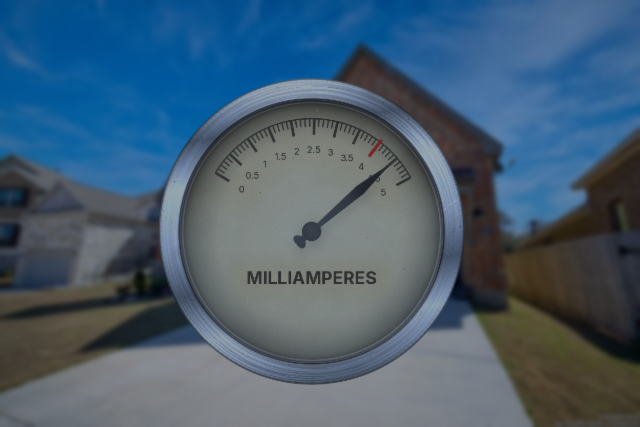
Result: 4.5 mA
